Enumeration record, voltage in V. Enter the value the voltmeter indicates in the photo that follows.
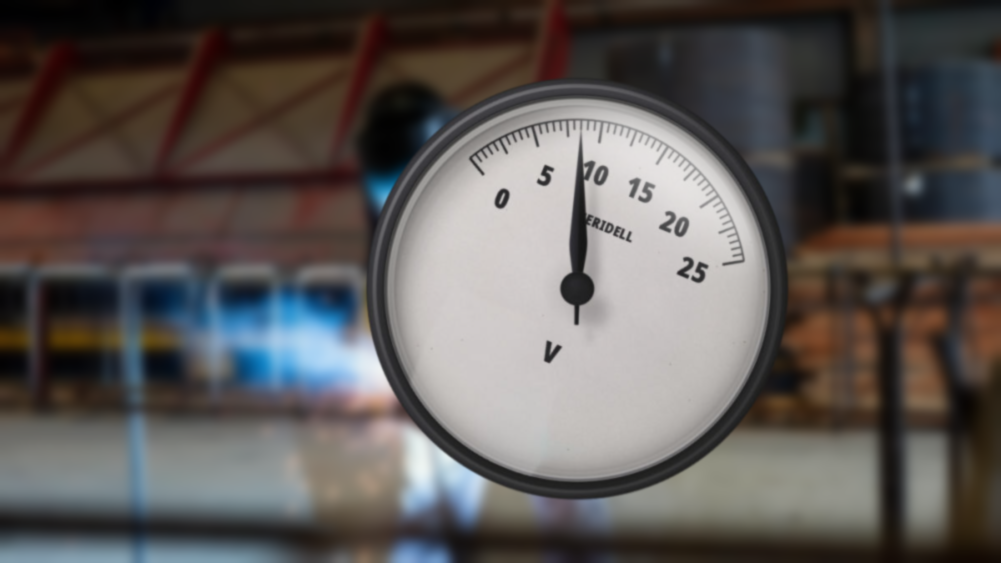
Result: 8.5 V
